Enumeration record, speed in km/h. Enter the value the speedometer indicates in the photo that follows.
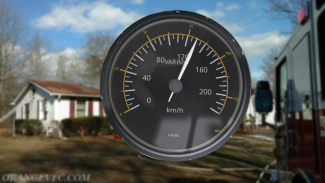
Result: 130 km/h
